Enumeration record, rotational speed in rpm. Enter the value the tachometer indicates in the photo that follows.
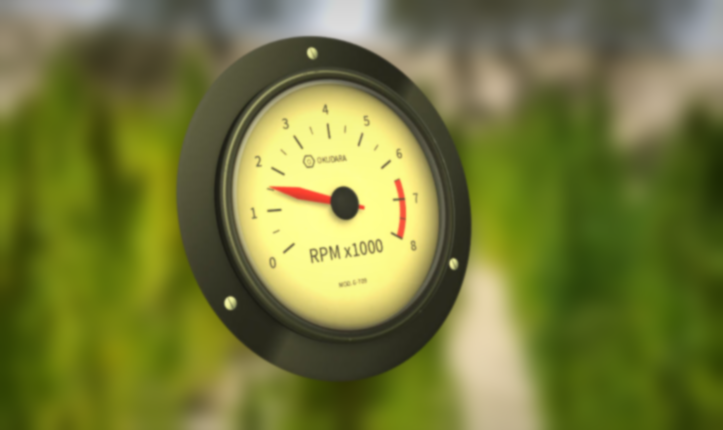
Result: 1500 rpm
